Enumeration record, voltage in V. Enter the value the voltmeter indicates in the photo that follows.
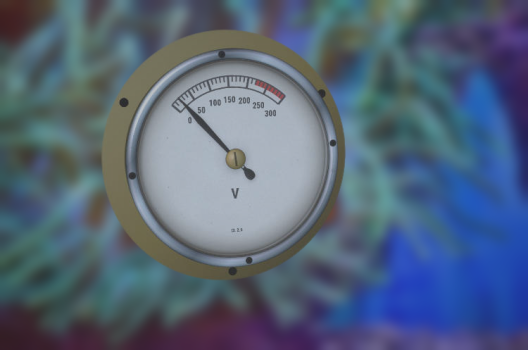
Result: 20 V
